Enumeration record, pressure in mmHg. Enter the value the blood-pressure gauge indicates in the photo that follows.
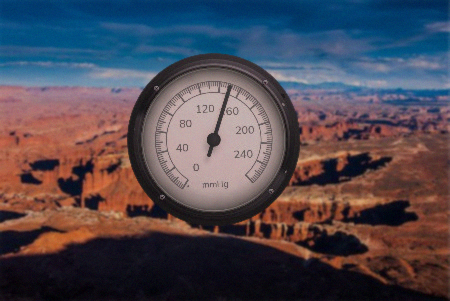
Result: 150 mmHg
